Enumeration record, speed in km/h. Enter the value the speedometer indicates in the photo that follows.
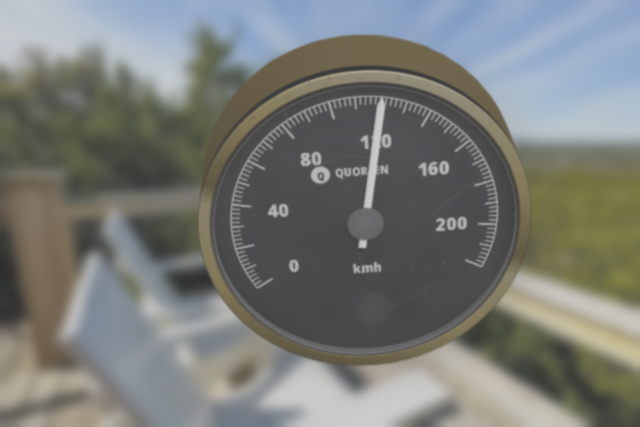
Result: 120 km/h
